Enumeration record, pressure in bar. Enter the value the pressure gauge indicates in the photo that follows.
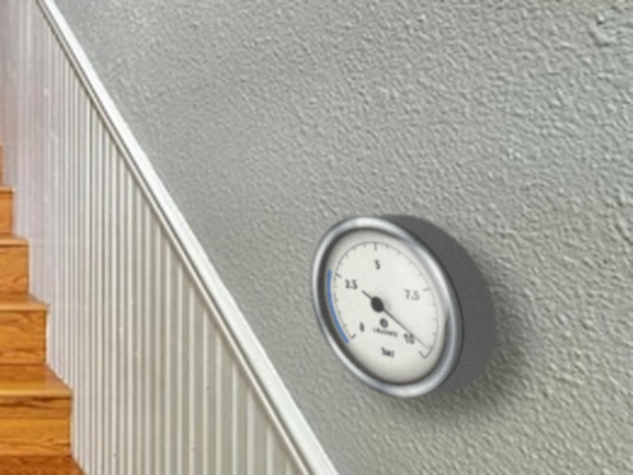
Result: 9.5 bar
